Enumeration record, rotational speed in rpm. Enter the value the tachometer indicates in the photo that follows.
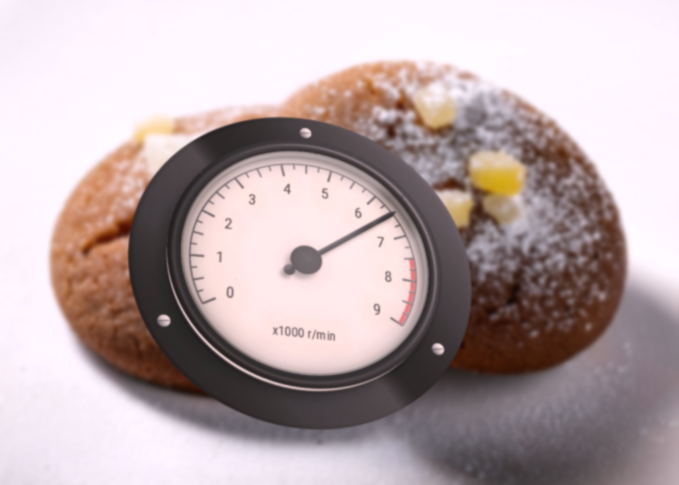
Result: 6500 rpm
